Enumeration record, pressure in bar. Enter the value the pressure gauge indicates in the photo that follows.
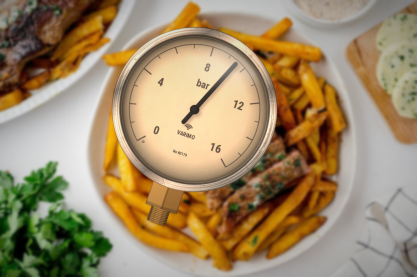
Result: 9.5 bar
